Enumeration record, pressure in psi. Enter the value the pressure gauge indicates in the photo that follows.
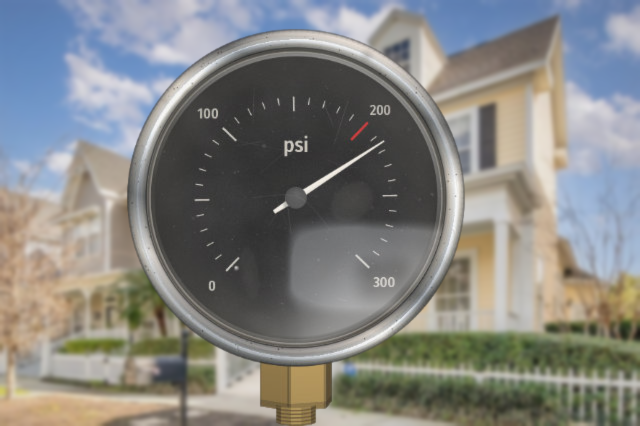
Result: 215 psi
